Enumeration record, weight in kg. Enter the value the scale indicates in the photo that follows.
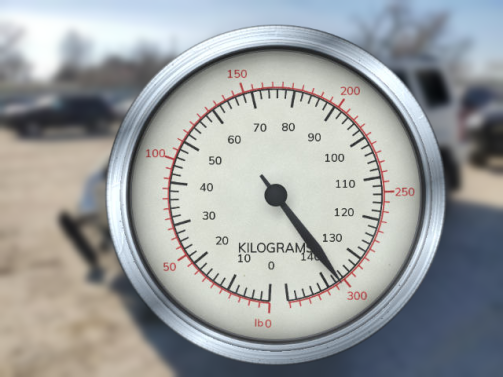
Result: 137 kg
